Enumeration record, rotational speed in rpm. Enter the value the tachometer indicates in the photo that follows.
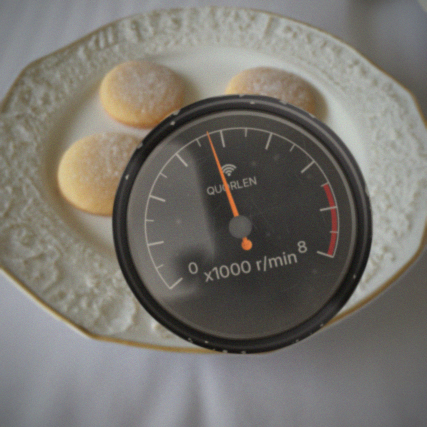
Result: 3750 rpm
